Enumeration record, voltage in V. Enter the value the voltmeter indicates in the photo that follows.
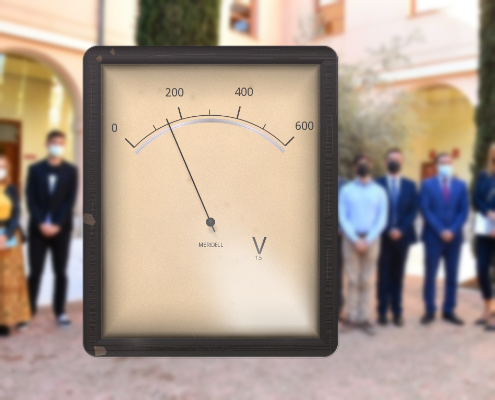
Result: 150 V
